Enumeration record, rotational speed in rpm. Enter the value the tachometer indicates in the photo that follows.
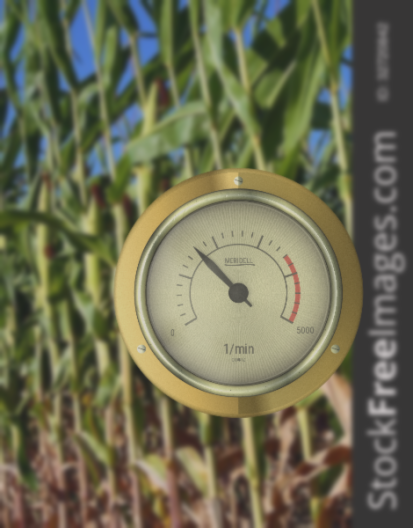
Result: 1600 rpm
